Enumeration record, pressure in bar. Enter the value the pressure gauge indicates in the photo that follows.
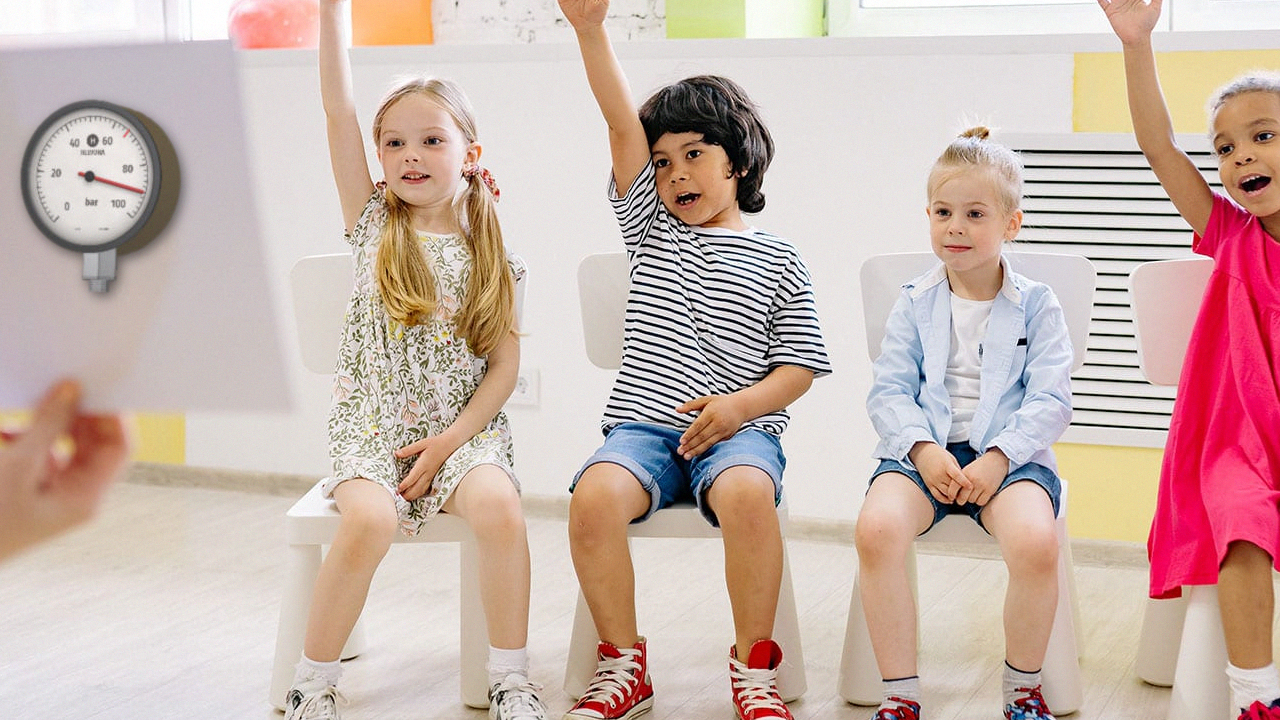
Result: 90 bar
